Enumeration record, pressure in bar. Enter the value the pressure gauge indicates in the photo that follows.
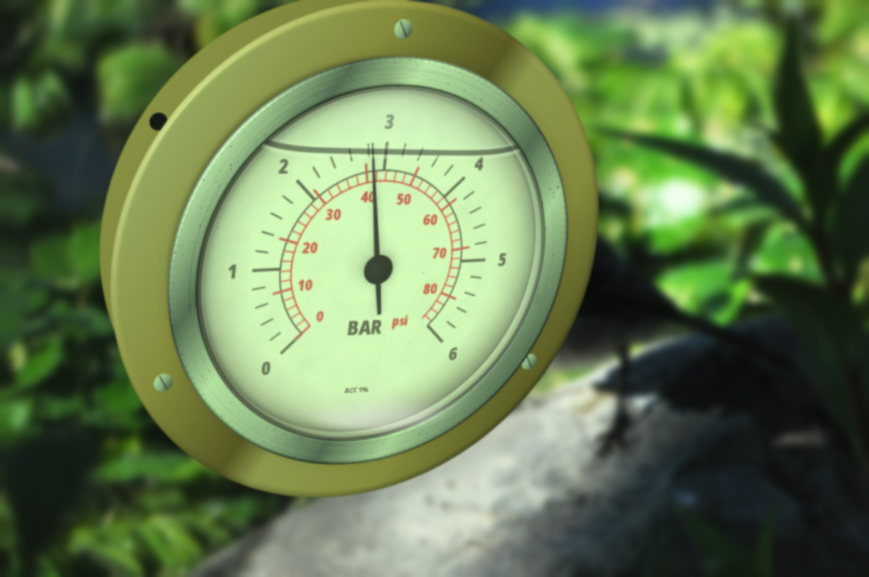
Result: 2.8 bar
